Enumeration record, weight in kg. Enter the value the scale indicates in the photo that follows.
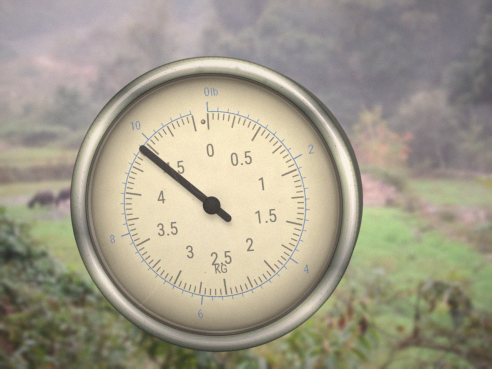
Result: 4.45 kg
